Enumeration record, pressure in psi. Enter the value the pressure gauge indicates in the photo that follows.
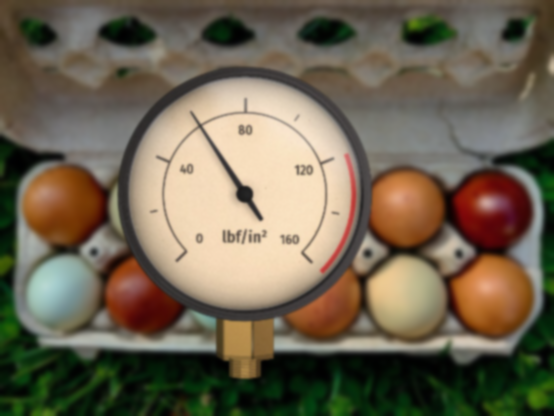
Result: 60 psi
